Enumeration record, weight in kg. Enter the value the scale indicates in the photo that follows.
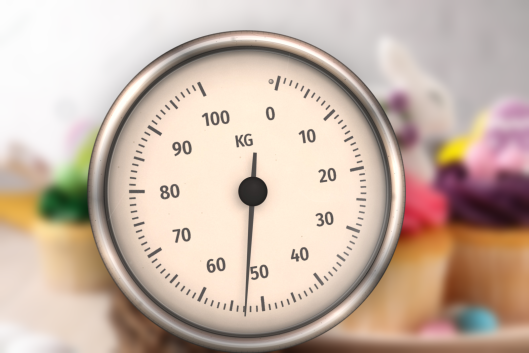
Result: 53 kg
